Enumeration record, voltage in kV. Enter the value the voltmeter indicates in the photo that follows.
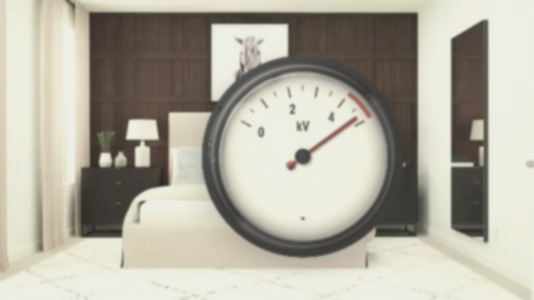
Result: 4.75 kV
